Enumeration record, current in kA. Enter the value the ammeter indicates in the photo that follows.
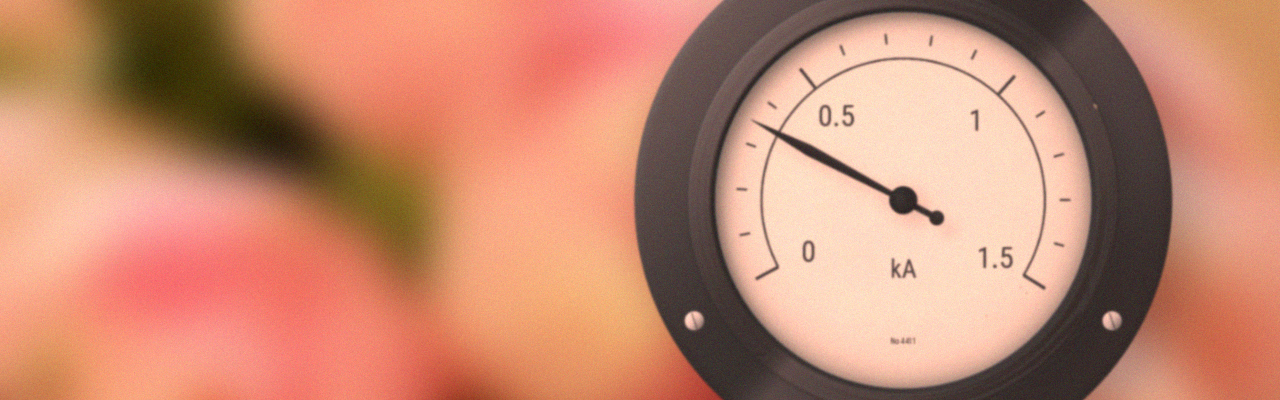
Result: 0.35 kA
